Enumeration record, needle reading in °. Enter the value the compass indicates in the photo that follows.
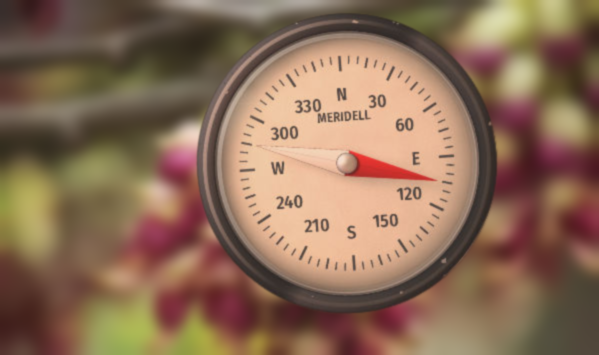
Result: 105 °
